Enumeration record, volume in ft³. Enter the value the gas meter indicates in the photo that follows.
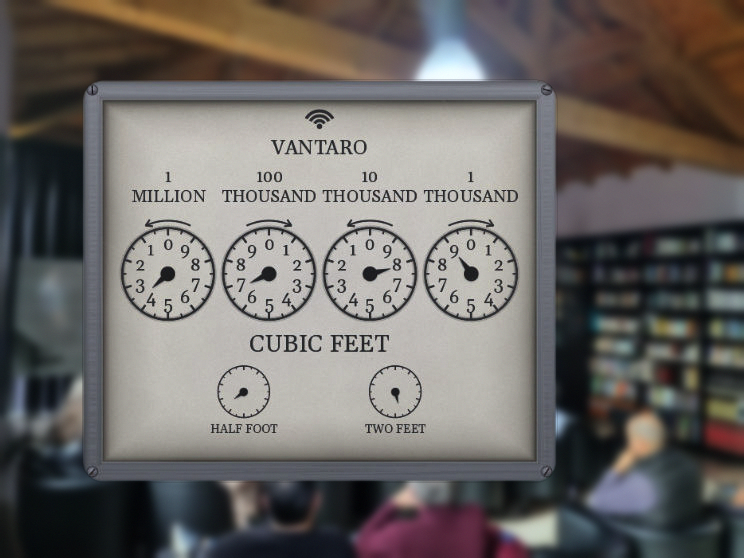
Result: 367900 ft³
